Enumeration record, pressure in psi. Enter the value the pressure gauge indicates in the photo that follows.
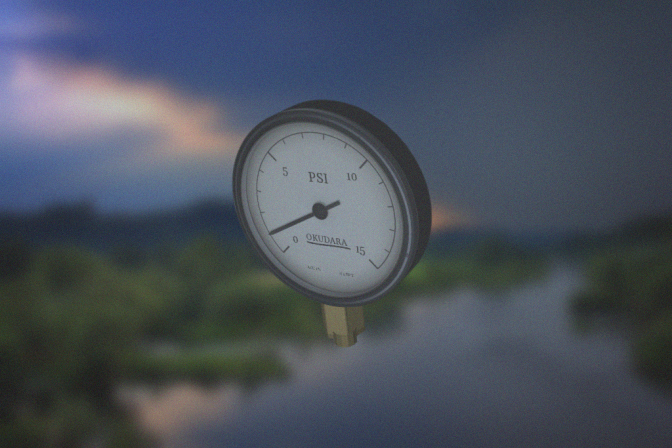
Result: 1 psi
